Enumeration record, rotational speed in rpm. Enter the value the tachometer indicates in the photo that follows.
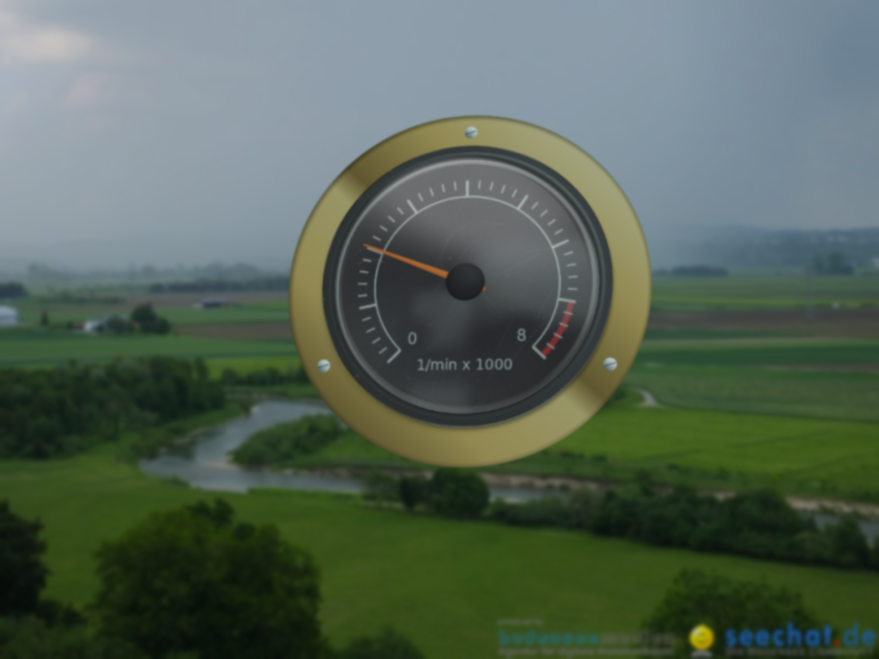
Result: 2000 rpm
